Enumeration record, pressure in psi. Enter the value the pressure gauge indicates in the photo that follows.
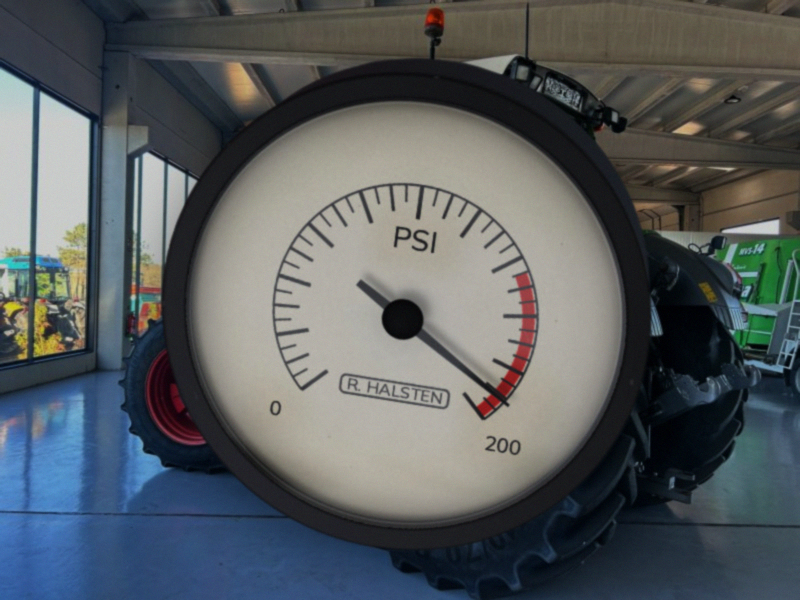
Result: 190 psi
